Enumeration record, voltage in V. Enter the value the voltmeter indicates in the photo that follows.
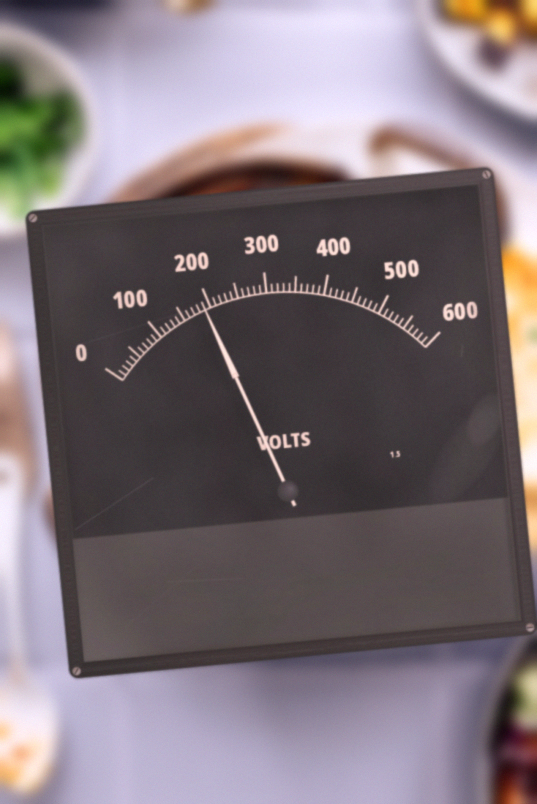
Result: 190 V
